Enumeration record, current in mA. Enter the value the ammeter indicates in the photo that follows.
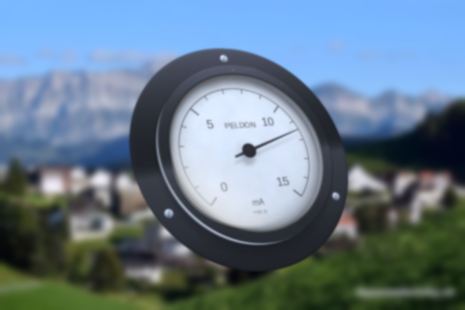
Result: 11.5 mA
